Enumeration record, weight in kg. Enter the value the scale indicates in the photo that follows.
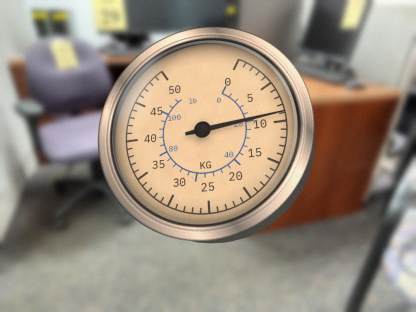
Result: 9 kg
